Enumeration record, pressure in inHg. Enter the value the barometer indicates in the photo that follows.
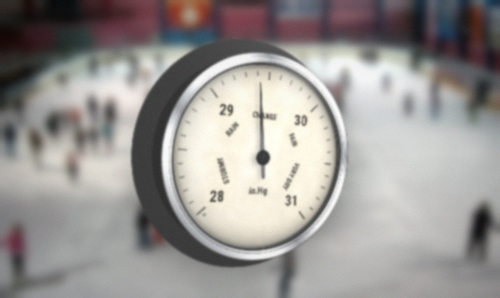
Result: 29.4 inHg
